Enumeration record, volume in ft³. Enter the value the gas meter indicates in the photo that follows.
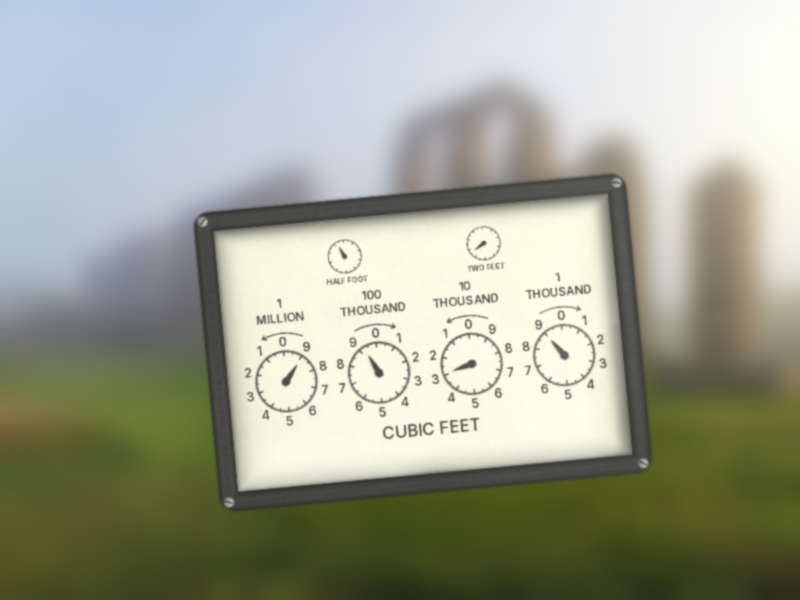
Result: 892900 ft³
